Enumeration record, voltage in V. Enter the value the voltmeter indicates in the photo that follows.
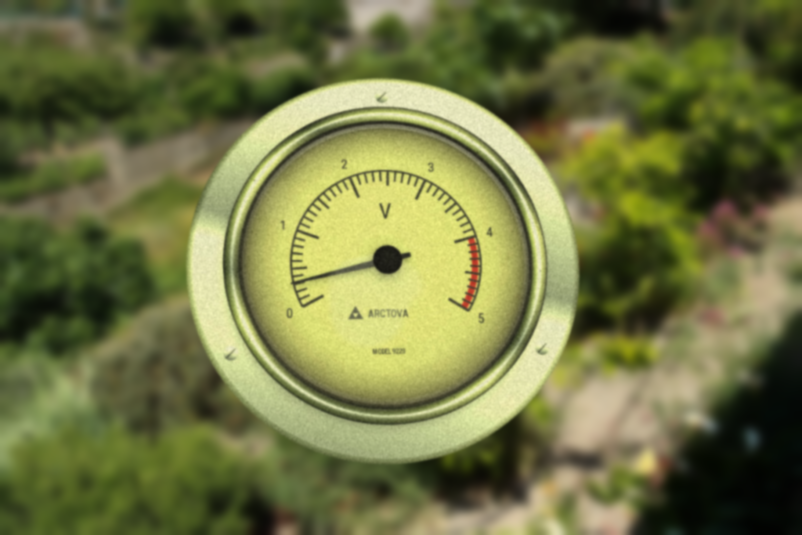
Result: 0.3 V
